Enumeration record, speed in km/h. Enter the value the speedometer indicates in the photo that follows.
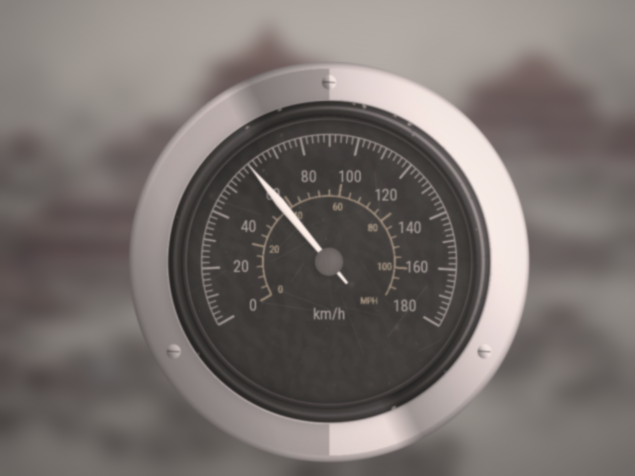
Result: 60 km/h
